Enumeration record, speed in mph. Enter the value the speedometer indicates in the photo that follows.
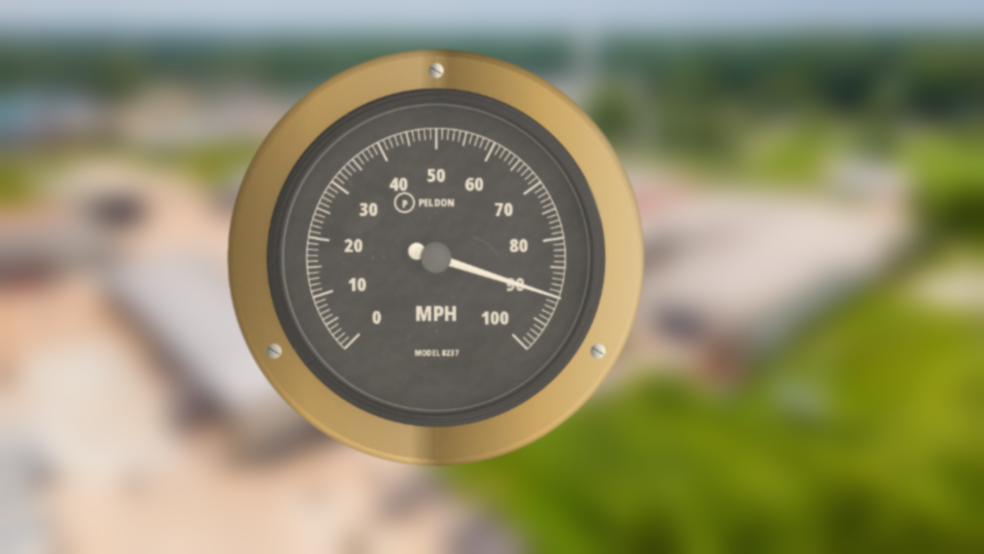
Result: 90 mph
